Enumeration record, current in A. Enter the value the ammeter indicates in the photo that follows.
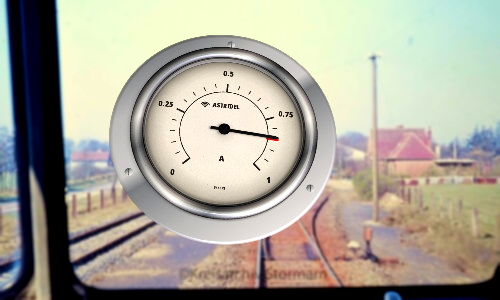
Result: 0.85 A
